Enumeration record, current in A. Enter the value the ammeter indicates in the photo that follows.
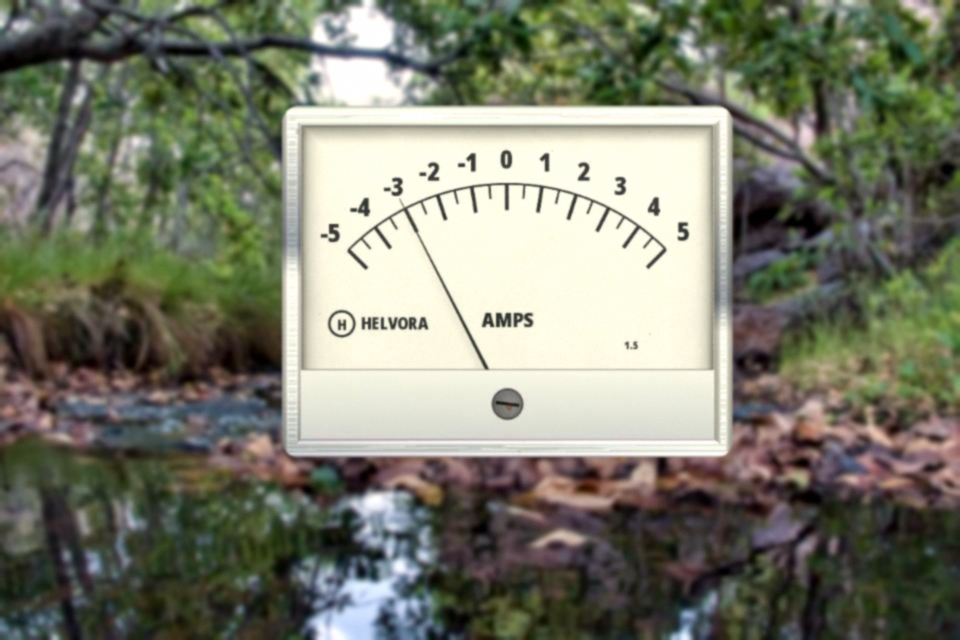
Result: -3 A
